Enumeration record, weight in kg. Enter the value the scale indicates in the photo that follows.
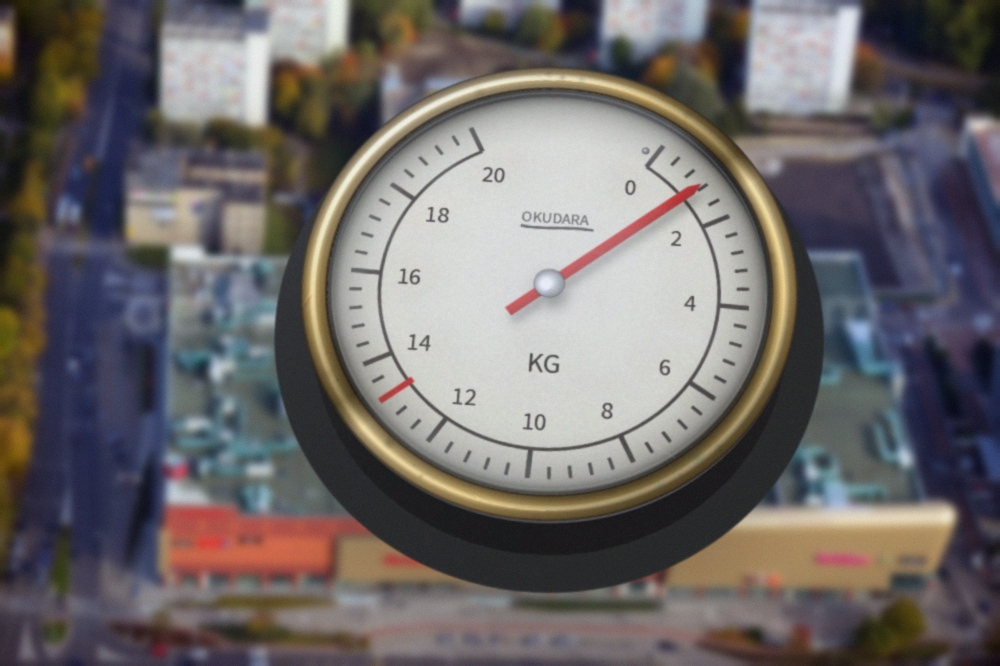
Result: 1.2 kg
